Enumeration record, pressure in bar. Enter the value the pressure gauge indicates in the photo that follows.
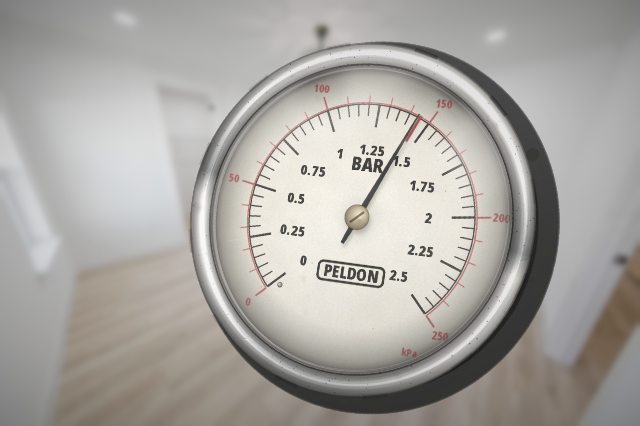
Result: 1.45 bar
